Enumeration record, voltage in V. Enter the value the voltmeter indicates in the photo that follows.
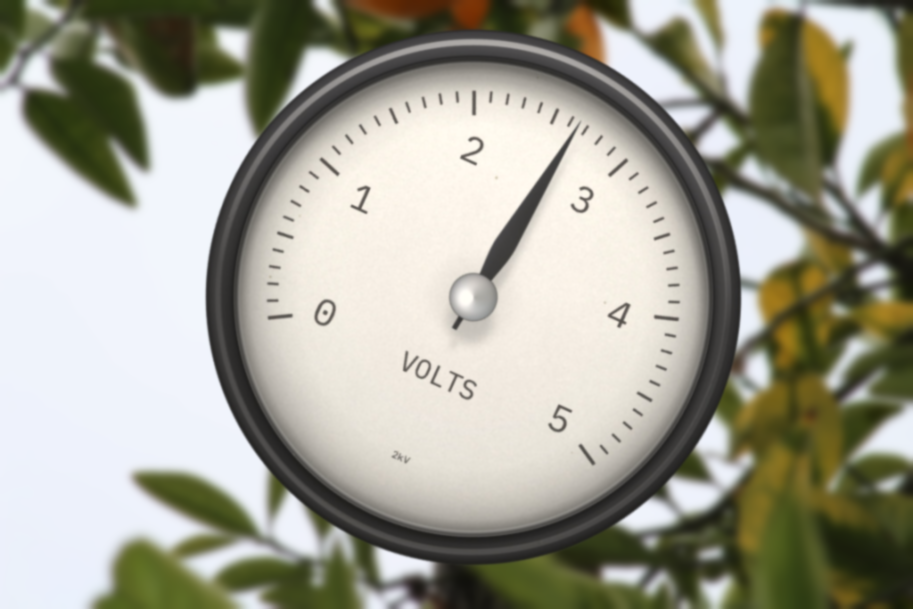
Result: 2.65 V
